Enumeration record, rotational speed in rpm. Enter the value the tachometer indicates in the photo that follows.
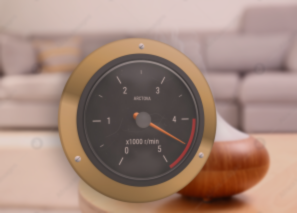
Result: 4500 rpm
